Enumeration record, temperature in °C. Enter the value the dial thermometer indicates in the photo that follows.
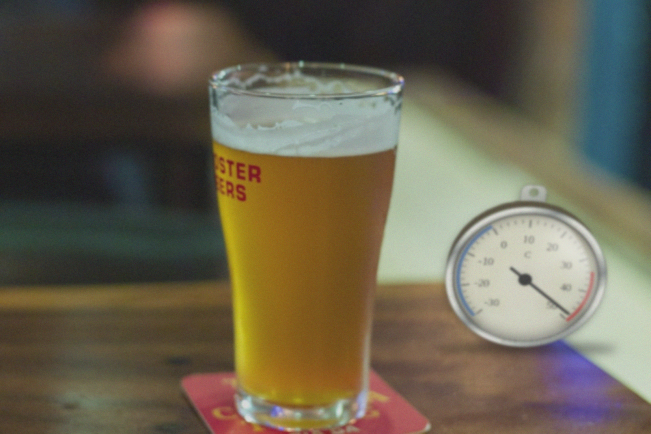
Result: 48 °C
